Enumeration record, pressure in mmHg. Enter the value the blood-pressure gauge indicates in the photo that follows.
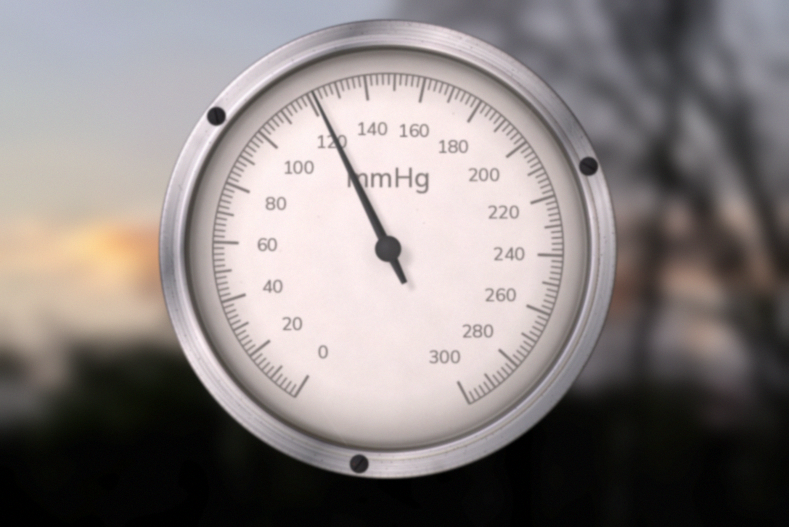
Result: 122 mmHg
